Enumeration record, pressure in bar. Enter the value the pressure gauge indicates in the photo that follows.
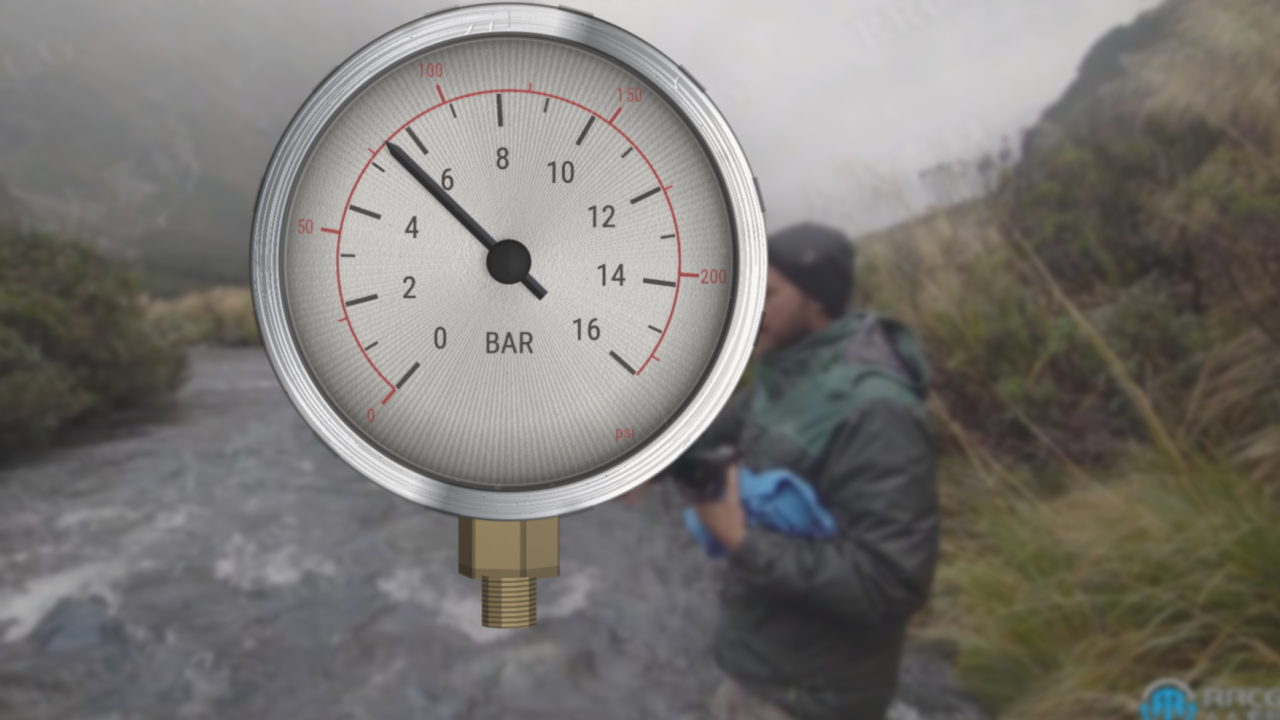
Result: 5.5 bar
